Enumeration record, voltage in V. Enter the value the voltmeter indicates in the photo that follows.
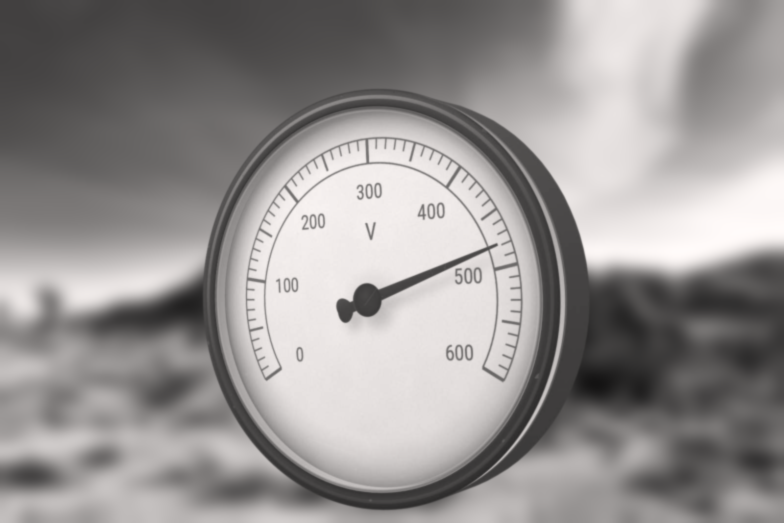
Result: 480 V
